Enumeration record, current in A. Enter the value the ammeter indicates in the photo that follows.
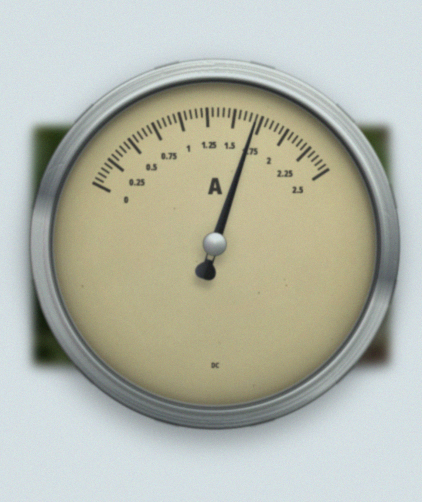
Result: 1.7 A
